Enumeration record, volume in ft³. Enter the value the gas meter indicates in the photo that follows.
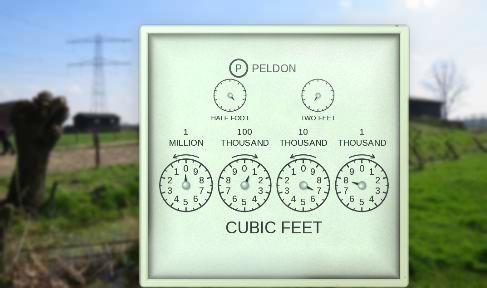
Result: 6800 ft³
